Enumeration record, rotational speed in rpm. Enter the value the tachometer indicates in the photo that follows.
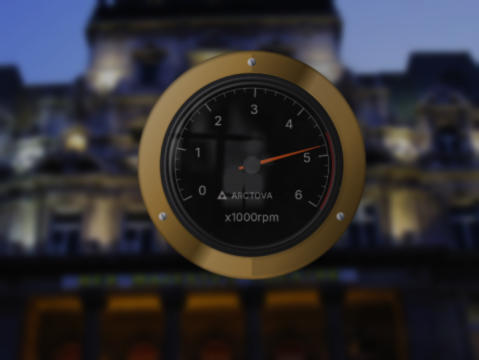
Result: 4800 rpm
